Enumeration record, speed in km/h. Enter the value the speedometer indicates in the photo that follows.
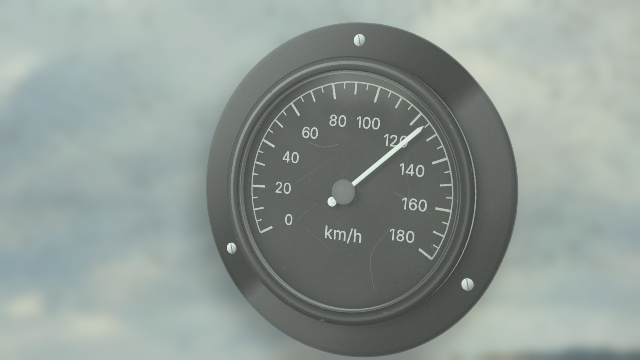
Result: 125 km/h
